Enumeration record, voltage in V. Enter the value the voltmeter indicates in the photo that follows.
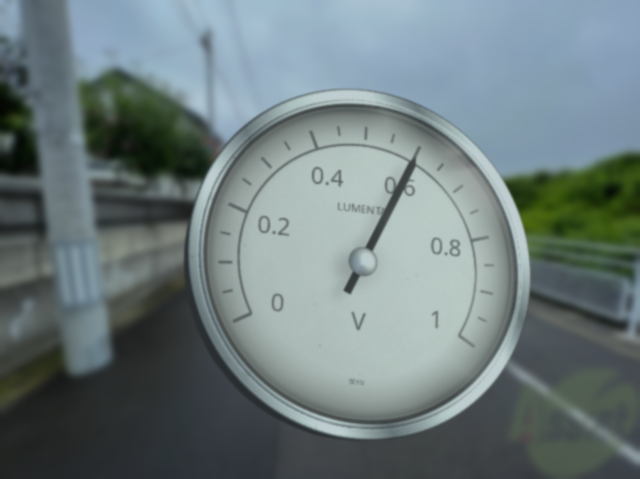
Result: 0.6 V
